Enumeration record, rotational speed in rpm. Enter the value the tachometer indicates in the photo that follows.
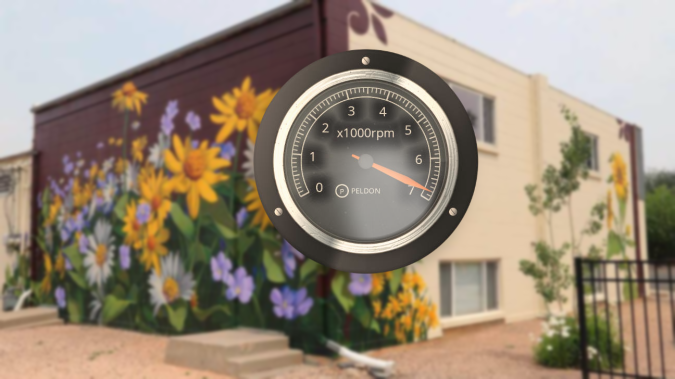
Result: 6800 rpm
